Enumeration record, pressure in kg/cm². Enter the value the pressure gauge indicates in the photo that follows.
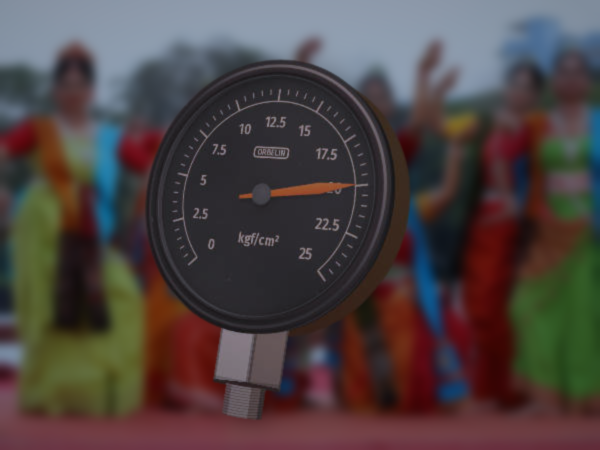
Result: 20 kg/cm²
